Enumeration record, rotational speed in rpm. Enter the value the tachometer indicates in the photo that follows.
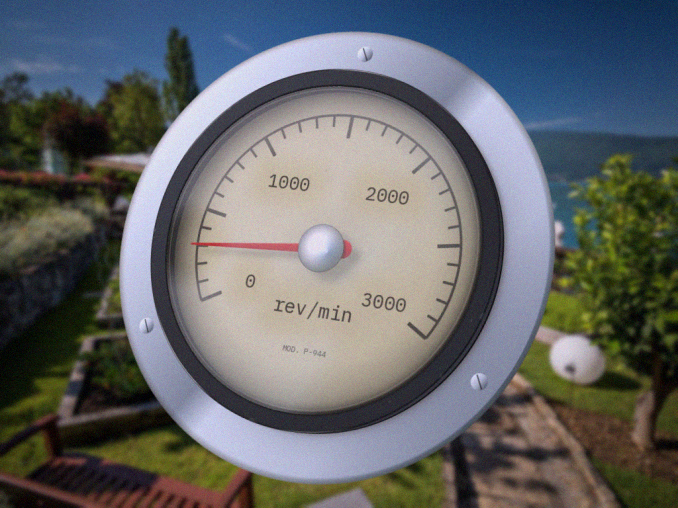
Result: 300 rpm
